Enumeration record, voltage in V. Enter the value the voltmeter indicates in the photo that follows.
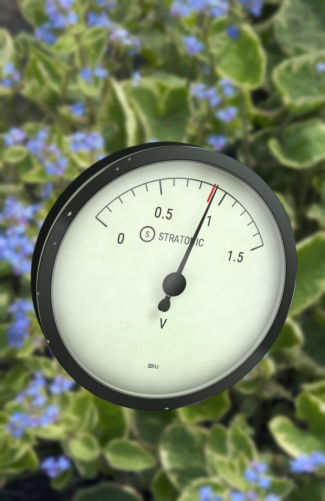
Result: 0.9 V
